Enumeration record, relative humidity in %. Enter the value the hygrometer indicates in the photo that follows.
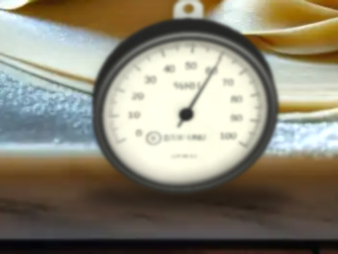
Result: 60 %
